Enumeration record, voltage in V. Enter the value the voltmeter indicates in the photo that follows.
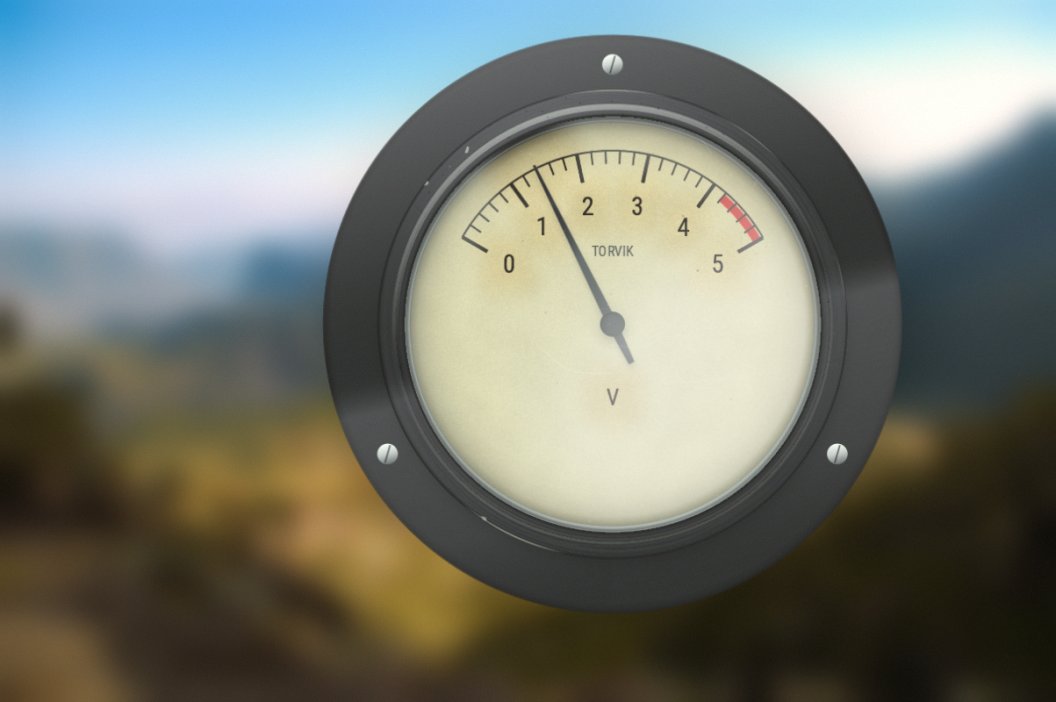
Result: 1.4 V
